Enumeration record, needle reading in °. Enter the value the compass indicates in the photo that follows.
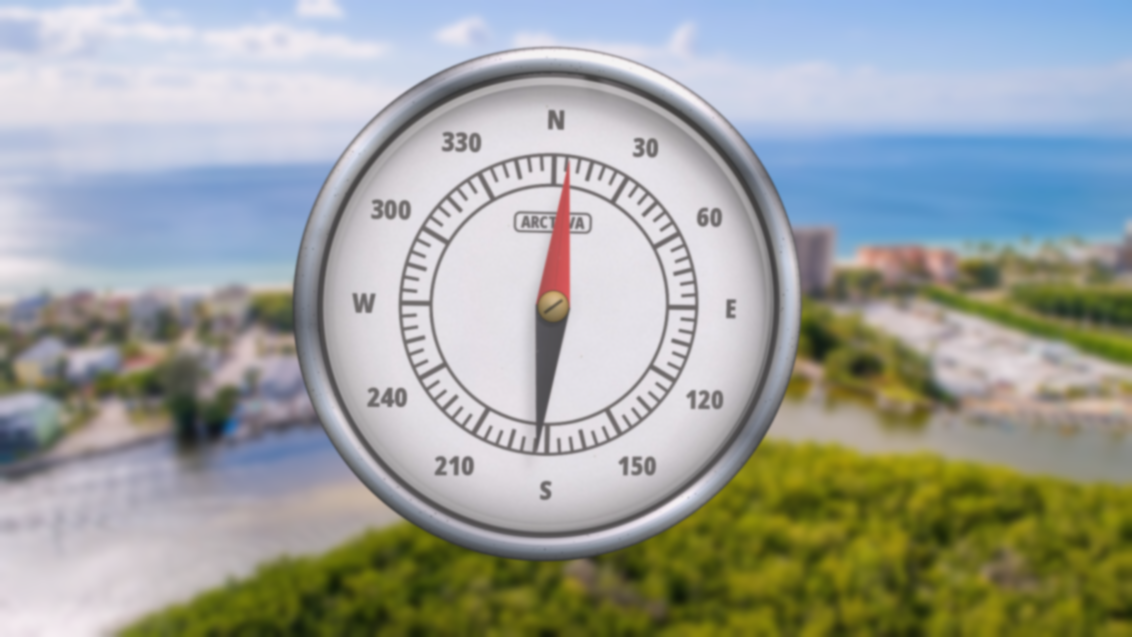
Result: 5 °
